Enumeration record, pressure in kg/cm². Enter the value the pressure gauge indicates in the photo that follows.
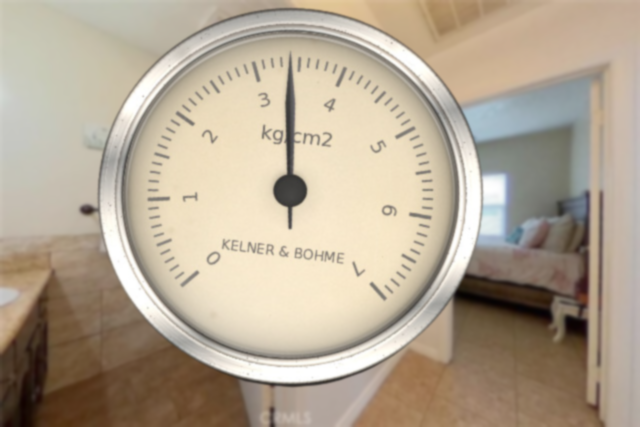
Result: 3.4 kg/cm²
